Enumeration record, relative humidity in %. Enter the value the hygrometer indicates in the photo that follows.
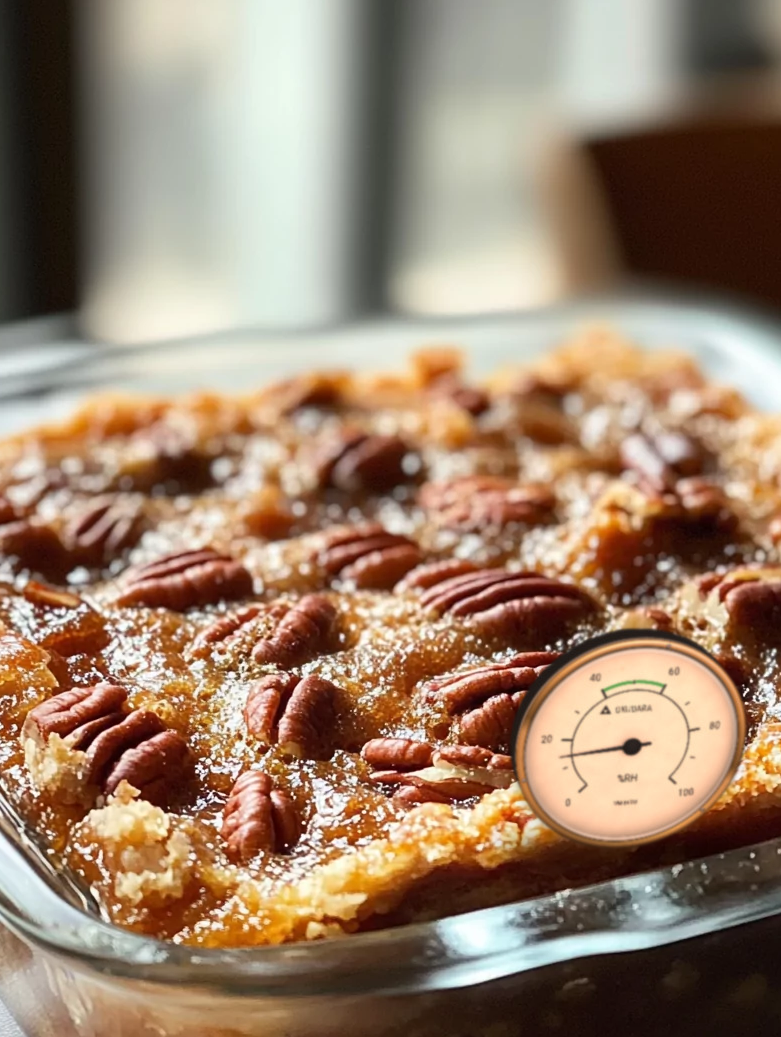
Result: 15 %
